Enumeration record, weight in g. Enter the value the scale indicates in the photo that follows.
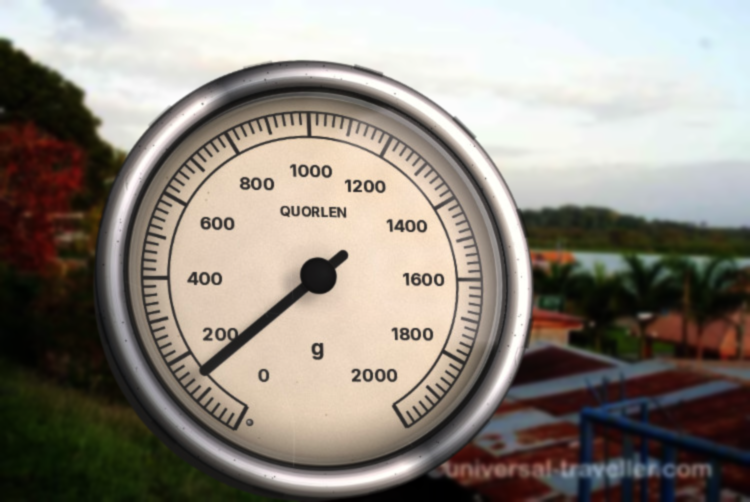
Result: 140 g
